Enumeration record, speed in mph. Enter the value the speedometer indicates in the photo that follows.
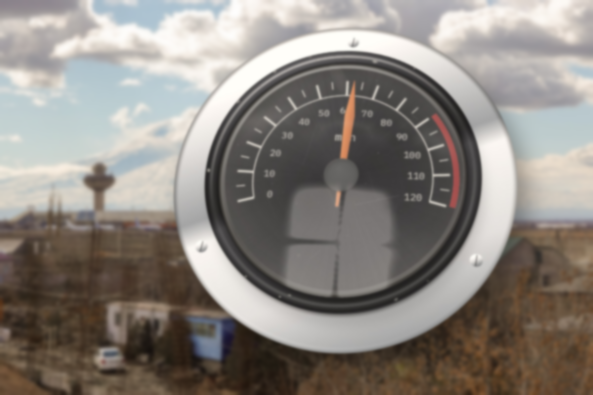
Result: 62.5 mph
